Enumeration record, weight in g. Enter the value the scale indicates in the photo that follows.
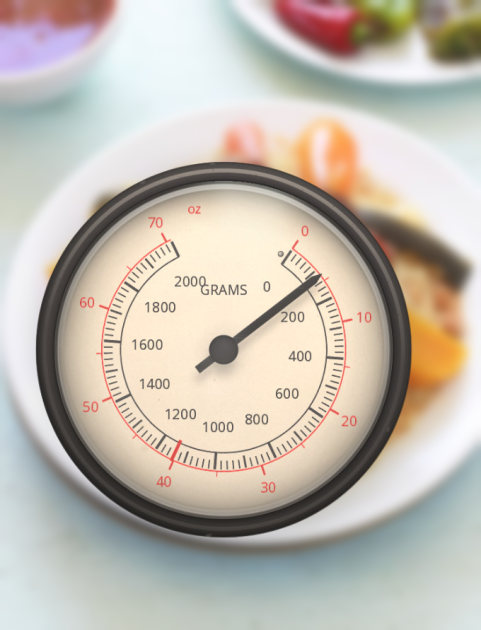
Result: 120 g
